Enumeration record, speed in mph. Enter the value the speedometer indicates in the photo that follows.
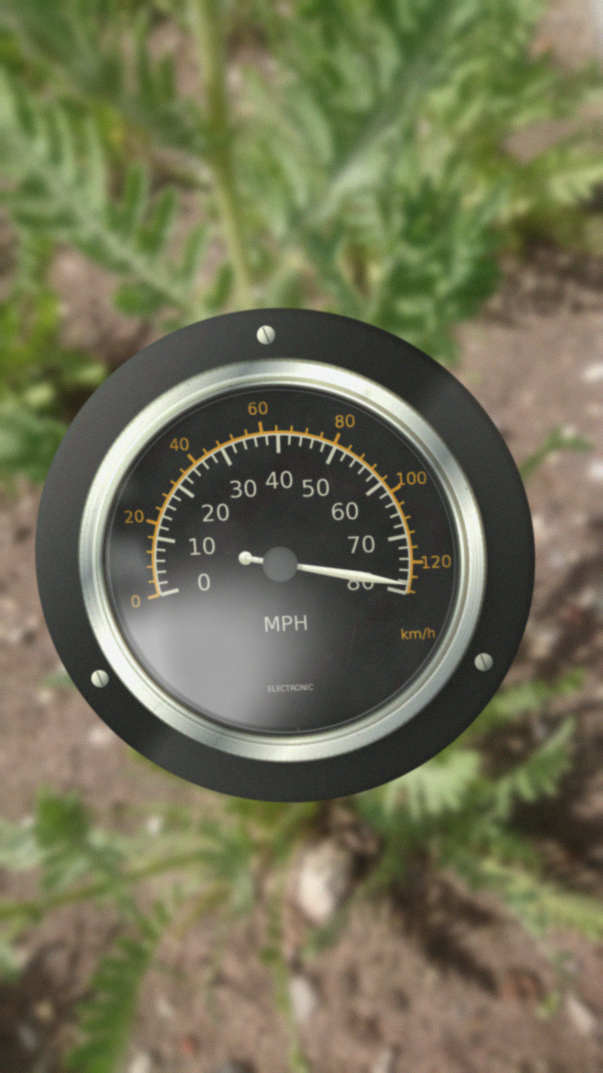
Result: 78 mph
